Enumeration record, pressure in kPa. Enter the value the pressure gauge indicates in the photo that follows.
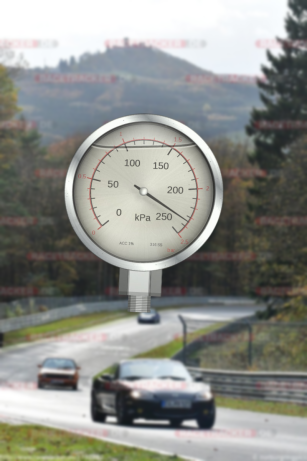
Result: 235 kPa
